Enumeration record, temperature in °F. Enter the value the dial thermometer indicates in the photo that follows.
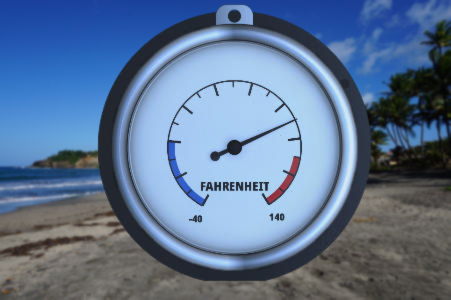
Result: 90 °F
